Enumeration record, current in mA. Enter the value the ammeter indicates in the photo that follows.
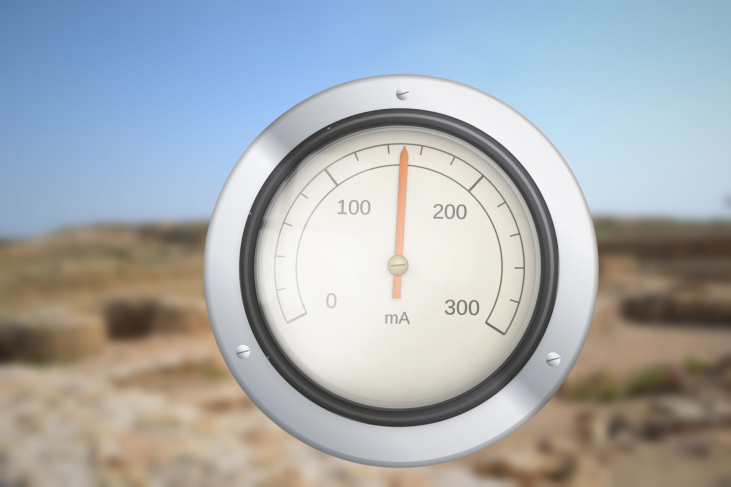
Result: 150 mA
